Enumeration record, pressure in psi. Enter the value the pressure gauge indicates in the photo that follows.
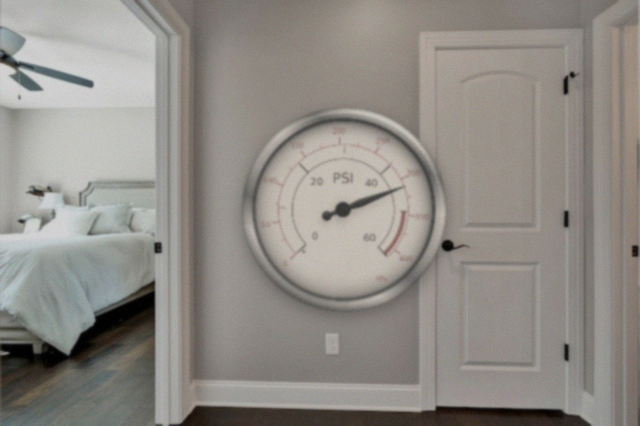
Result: 45 psi
